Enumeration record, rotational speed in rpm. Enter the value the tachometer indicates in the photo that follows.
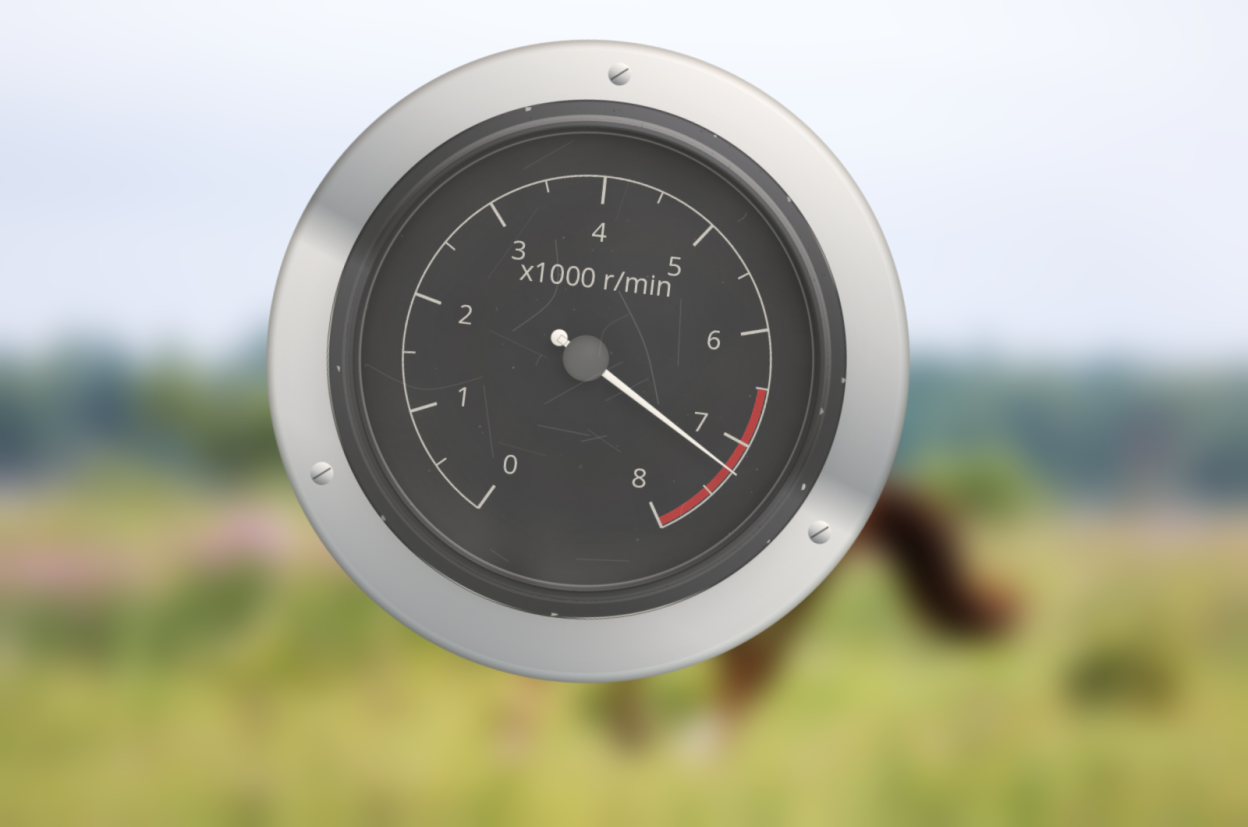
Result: 7250 rpm
